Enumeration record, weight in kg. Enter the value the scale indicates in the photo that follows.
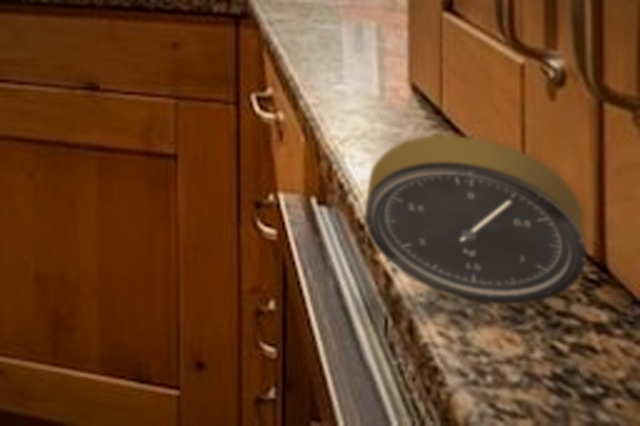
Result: 0.25 kg
